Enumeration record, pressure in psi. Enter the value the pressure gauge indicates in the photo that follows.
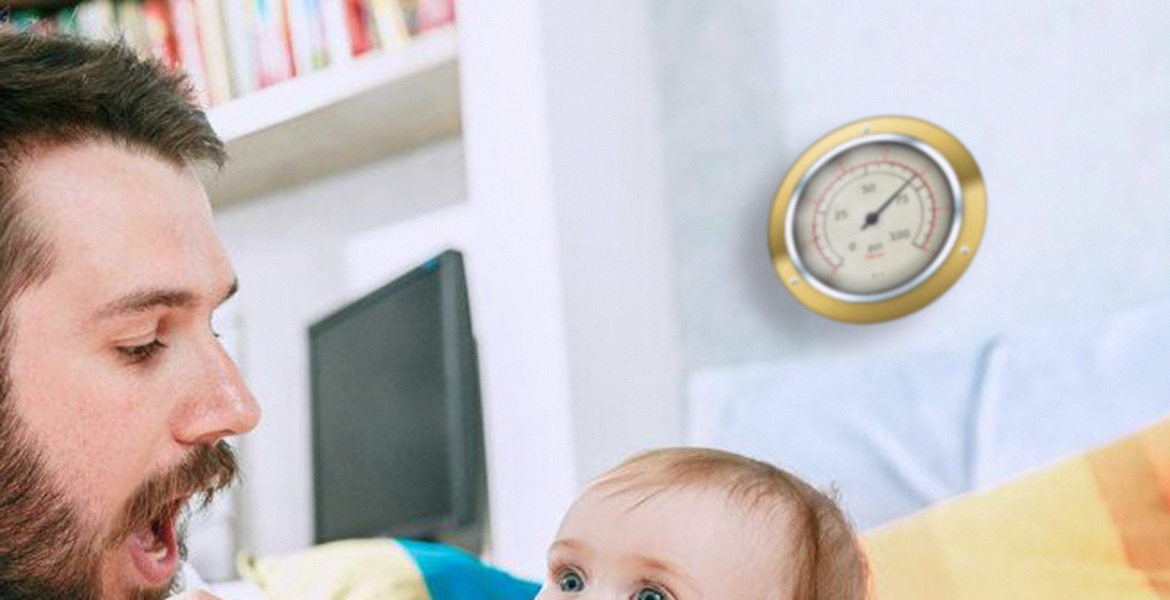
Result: 70 psi
